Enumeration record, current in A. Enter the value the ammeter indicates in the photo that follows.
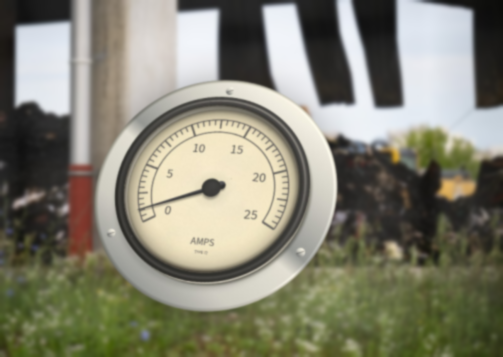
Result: 1 A
